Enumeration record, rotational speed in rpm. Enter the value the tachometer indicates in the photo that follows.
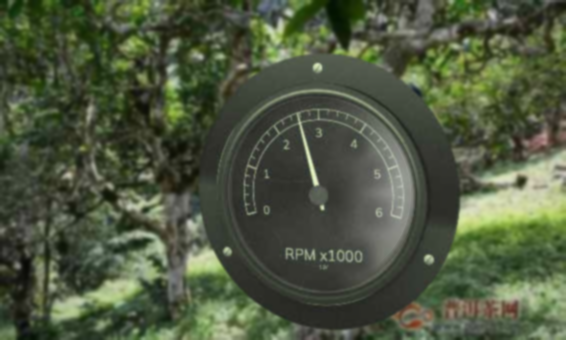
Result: 2600 rpm
